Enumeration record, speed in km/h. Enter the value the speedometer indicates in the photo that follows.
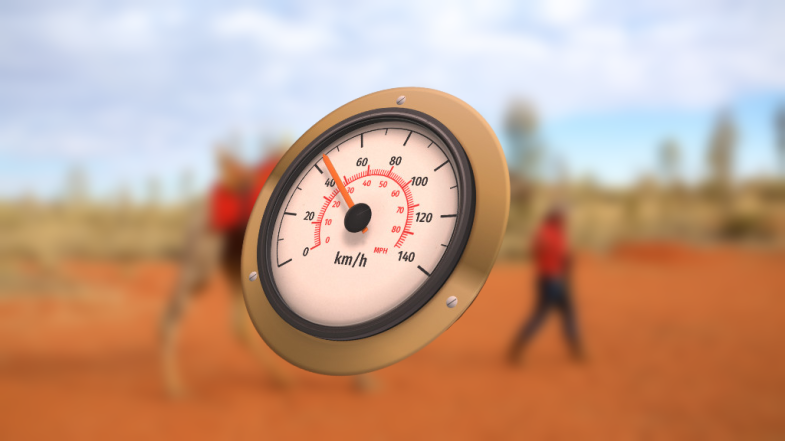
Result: 45 km/h
